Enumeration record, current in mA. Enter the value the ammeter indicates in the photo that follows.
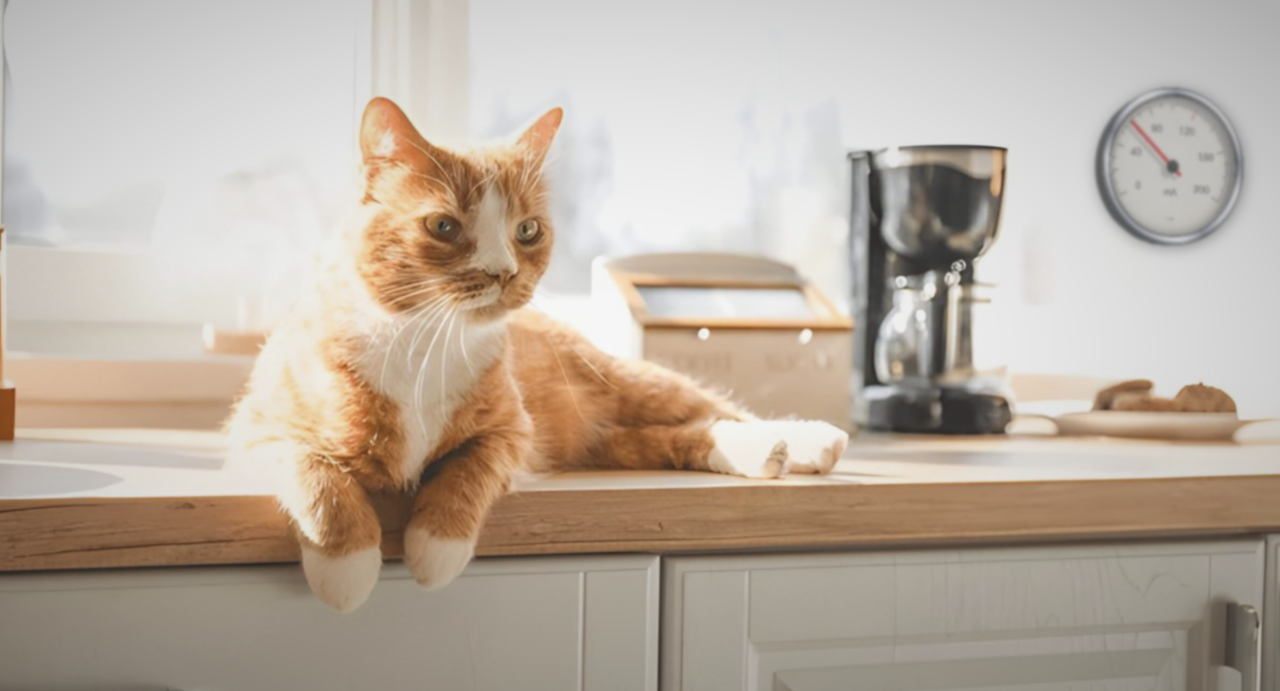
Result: 60 mA
